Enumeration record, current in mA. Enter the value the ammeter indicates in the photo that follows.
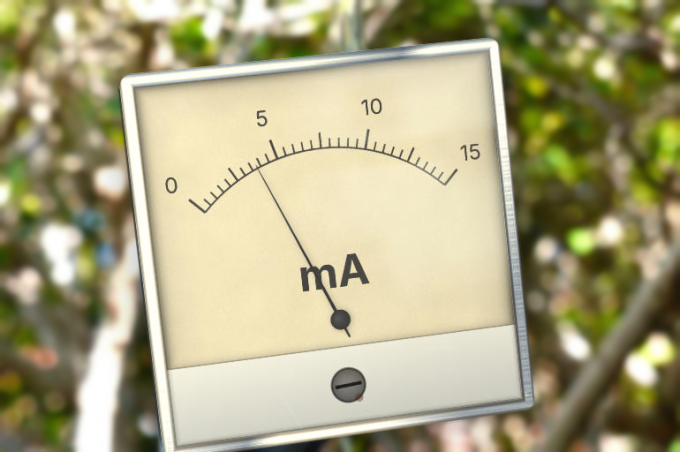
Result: 3.75 mA
